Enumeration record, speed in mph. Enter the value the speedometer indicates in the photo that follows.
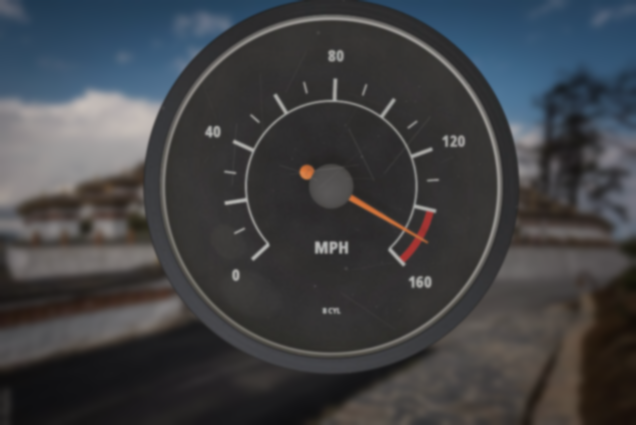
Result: 150 mph
